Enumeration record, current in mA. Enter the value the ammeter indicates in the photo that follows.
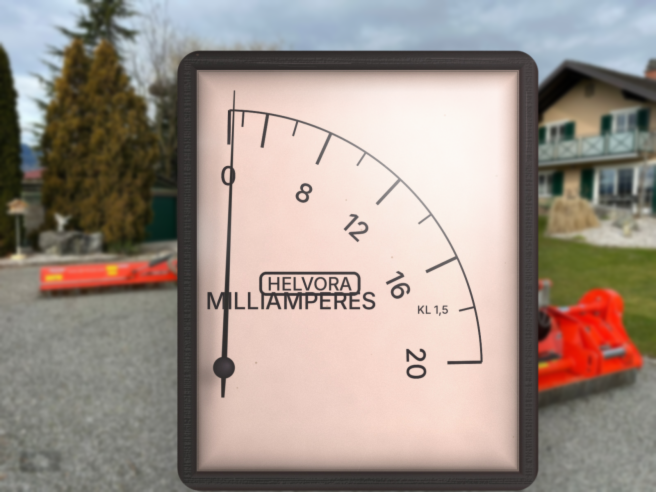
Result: 1 mA
